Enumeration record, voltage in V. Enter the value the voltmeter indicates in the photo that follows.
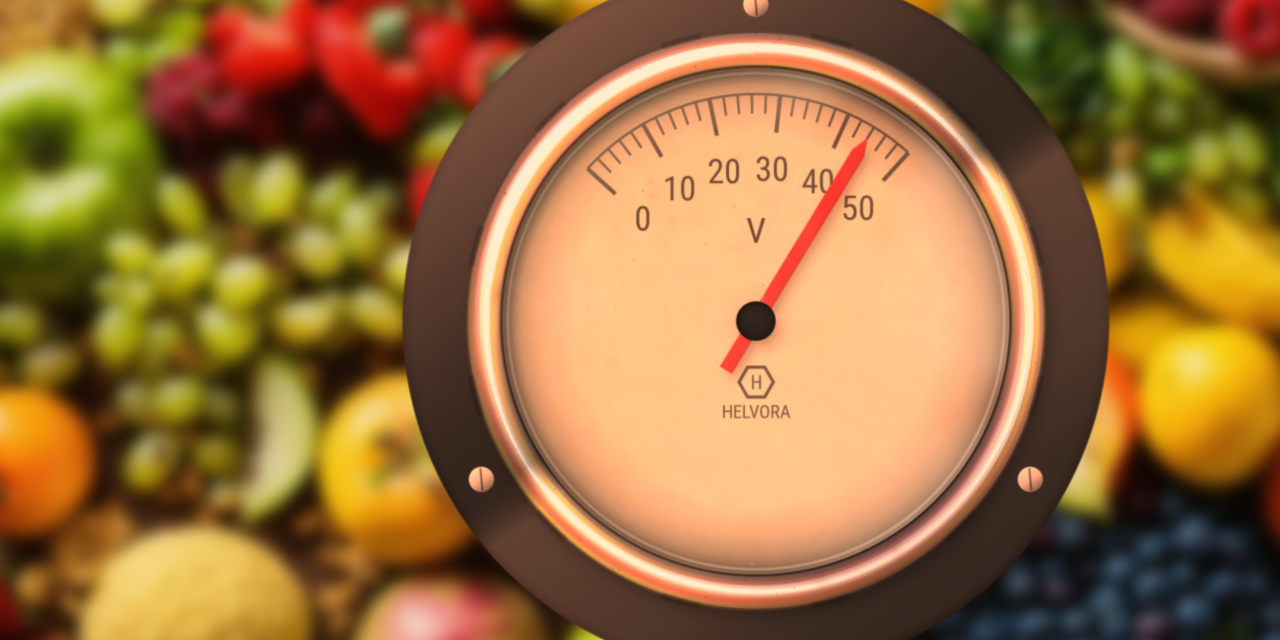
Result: 44 V
